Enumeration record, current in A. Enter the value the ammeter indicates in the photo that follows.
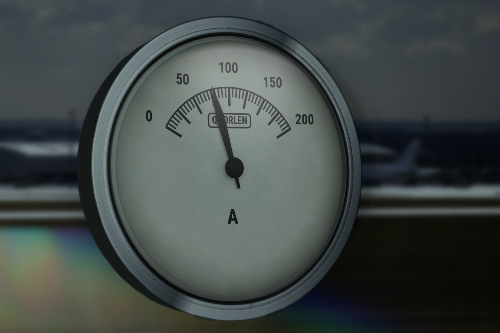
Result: 75 A
